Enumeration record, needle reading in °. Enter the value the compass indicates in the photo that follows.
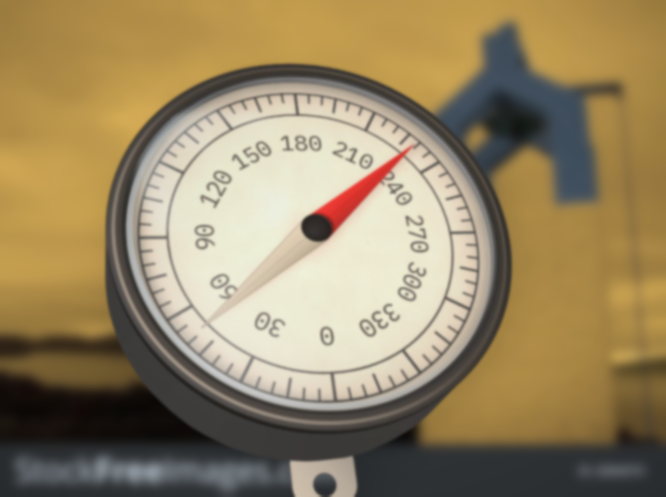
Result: 230 °
